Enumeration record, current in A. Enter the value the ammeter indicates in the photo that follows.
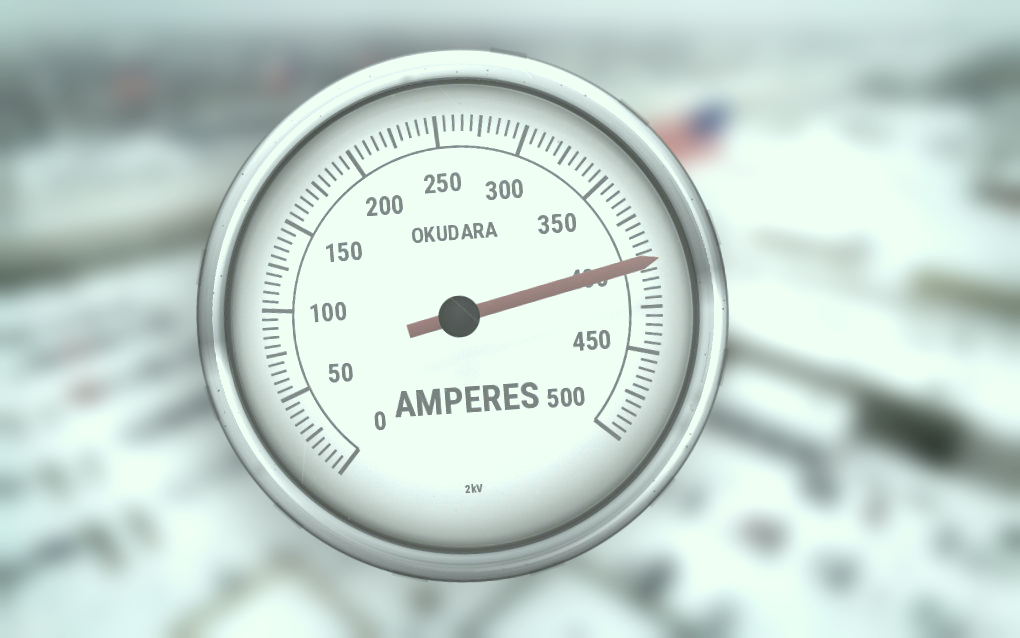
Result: 400 A
